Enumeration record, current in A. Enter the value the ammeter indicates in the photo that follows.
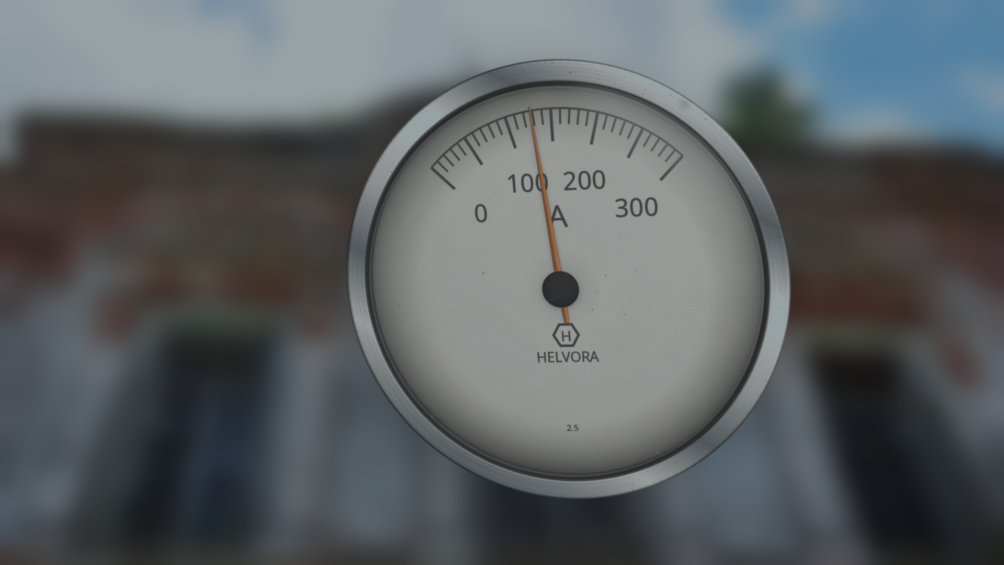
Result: 130 A
